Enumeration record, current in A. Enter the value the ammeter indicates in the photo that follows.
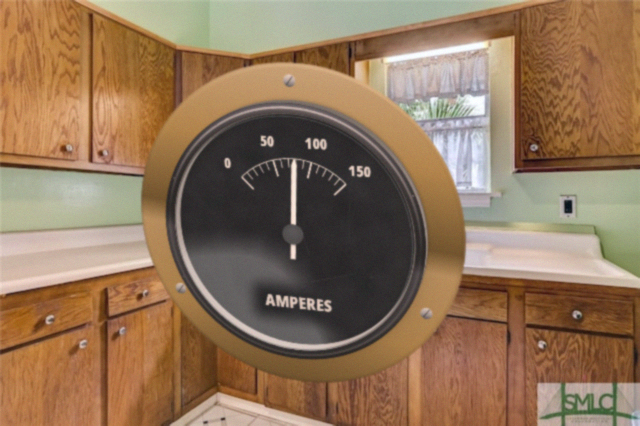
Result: 80 A
